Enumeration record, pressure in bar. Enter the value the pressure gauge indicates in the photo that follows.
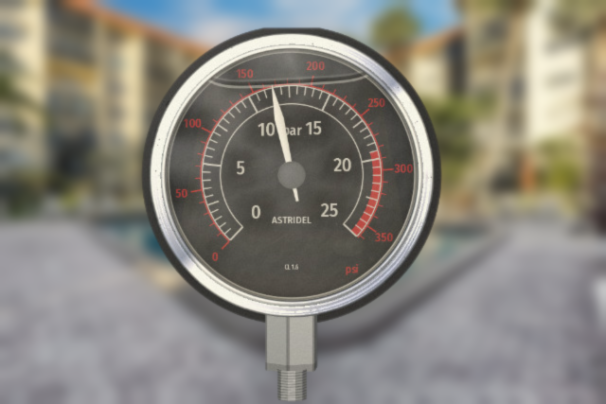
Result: 11.5 bar
